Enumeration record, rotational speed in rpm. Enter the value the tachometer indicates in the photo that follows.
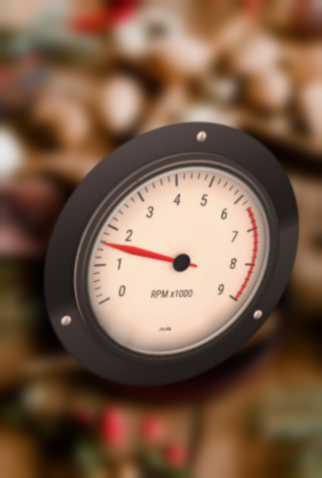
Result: 1600 rpm
